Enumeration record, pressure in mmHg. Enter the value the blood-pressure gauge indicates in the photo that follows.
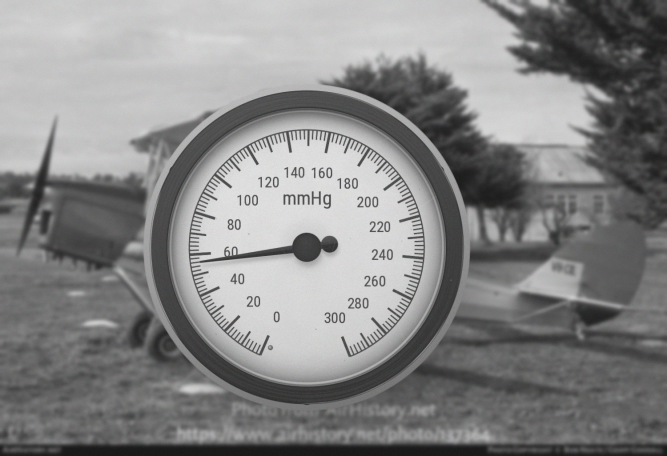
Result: 56 mmHg
